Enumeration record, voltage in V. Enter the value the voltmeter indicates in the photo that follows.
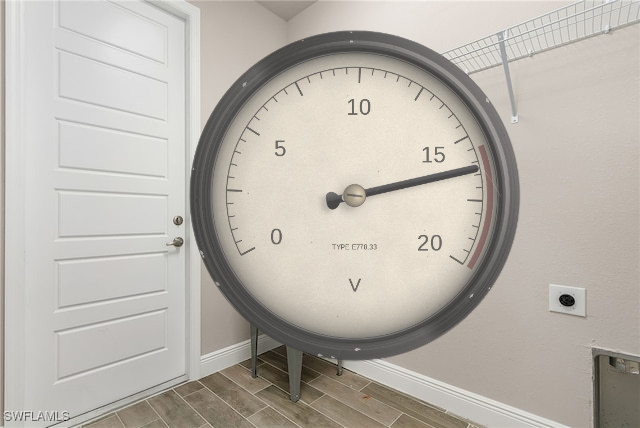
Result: 16.25 V
